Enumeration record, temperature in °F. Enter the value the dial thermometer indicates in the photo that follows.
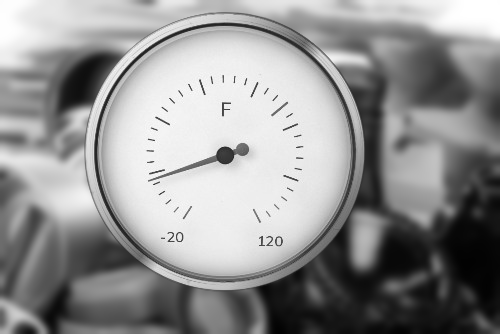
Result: -2 °F
